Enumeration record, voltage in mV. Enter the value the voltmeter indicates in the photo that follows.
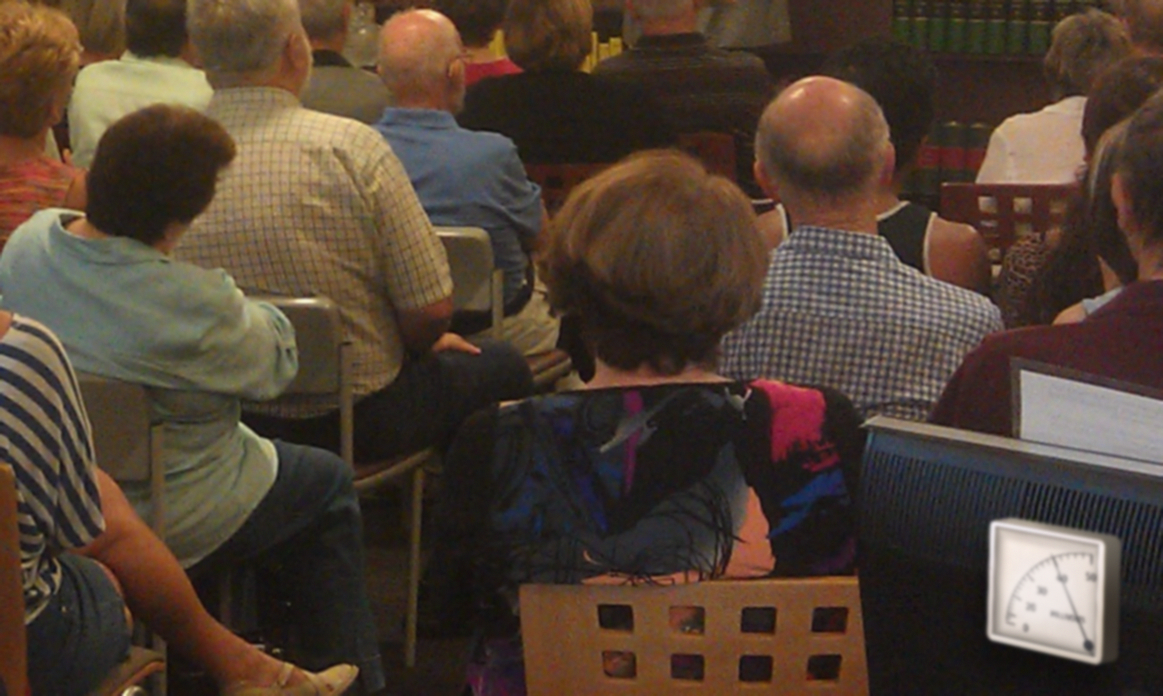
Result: 40 mV
